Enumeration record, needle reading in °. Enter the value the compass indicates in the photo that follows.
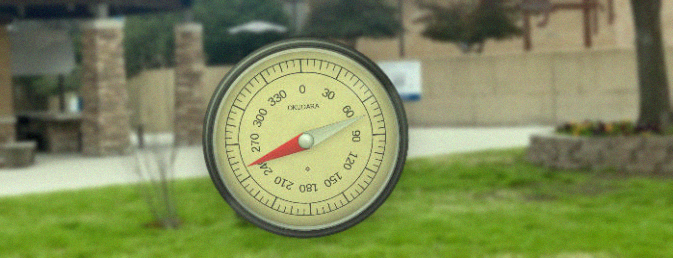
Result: 250 °
